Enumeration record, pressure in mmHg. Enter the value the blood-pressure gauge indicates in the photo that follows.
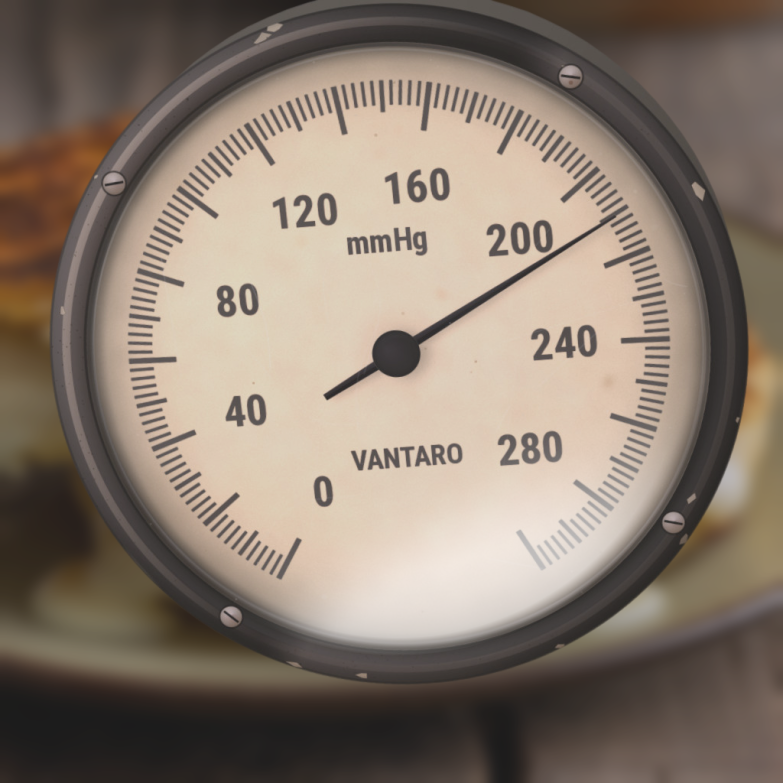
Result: 210 mmHg
